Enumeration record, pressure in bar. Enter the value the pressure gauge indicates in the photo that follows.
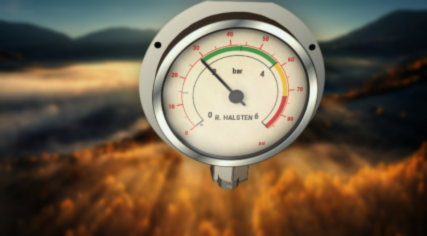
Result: 2 bar
